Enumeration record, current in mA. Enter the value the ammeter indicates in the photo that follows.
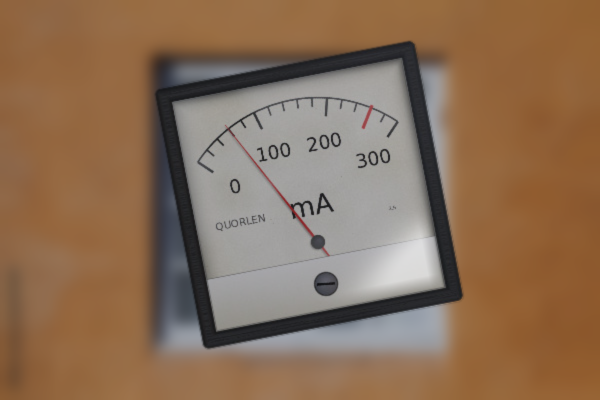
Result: 60 mA
